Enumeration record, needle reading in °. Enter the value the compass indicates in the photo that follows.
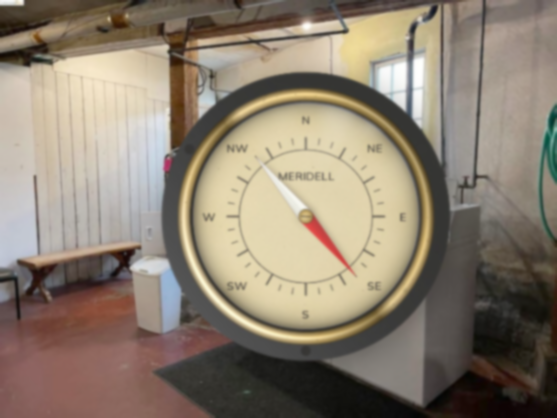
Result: 140 °
